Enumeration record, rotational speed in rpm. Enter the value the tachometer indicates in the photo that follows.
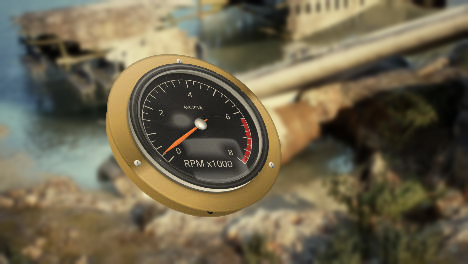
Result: 250 rpm
